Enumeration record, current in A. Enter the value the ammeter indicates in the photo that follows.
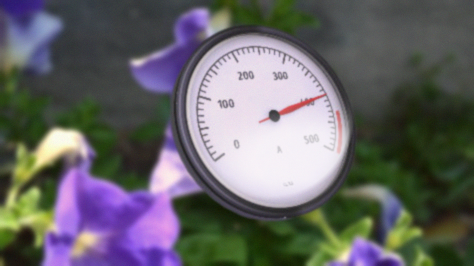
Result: 400 A
